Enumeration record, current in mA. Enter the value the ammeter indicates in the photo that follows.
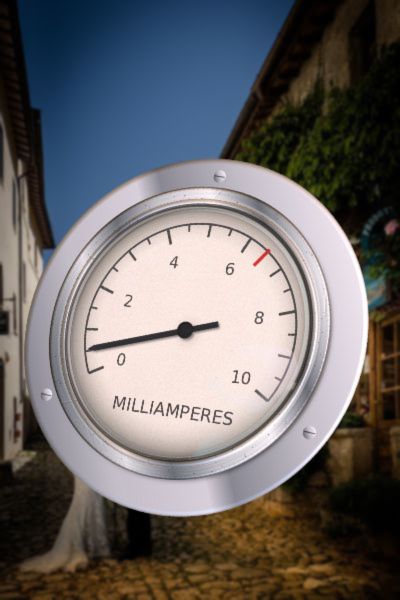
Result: 0.5 mA
